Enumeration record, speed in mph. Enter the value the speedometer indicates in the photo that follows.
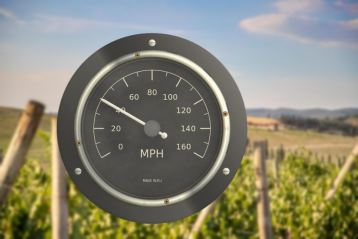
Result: 40 mph
